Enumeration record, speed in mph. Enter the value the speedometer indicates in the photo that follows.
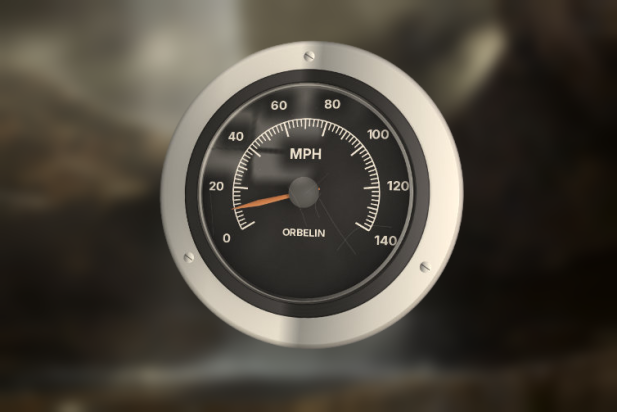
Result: 10 mph
